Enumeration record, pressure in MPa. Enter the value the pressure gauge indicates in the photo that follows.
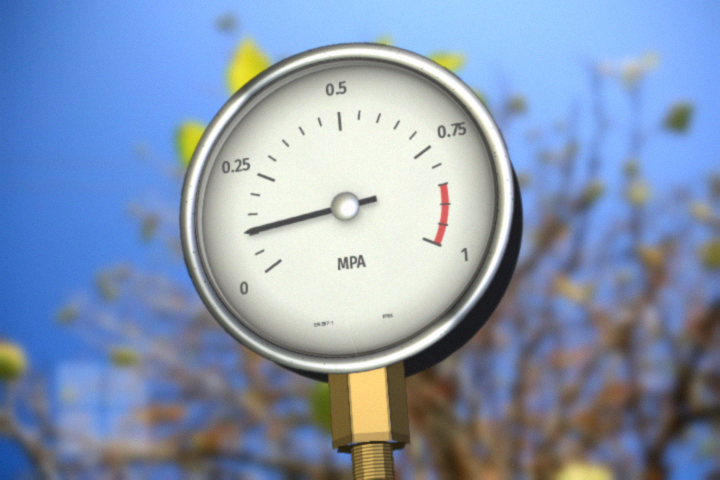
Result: 0.1 MPa
